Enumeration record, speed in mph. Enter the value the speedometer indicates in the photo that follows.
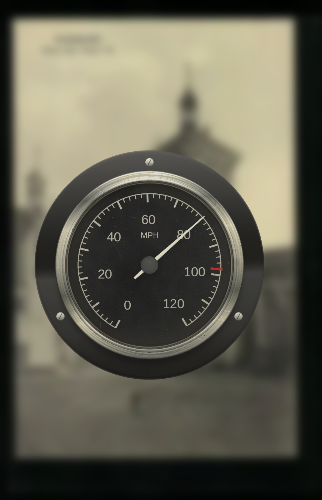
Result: 80 mph
